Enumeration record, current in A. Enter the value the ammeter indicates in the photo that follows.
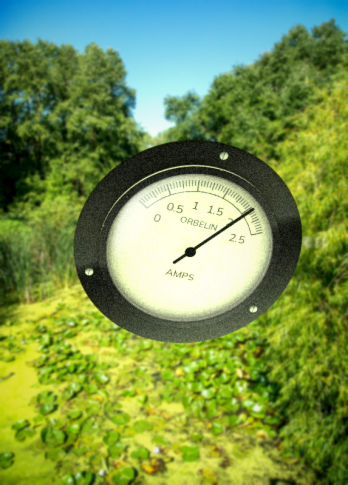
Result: 2 A
